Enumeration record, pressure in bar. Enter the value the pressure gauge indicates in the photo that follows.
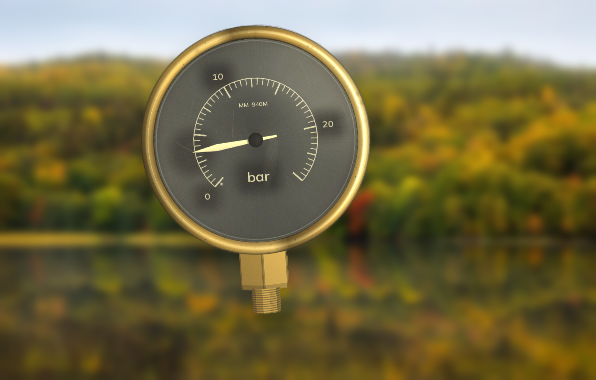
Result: 3.5 bar
